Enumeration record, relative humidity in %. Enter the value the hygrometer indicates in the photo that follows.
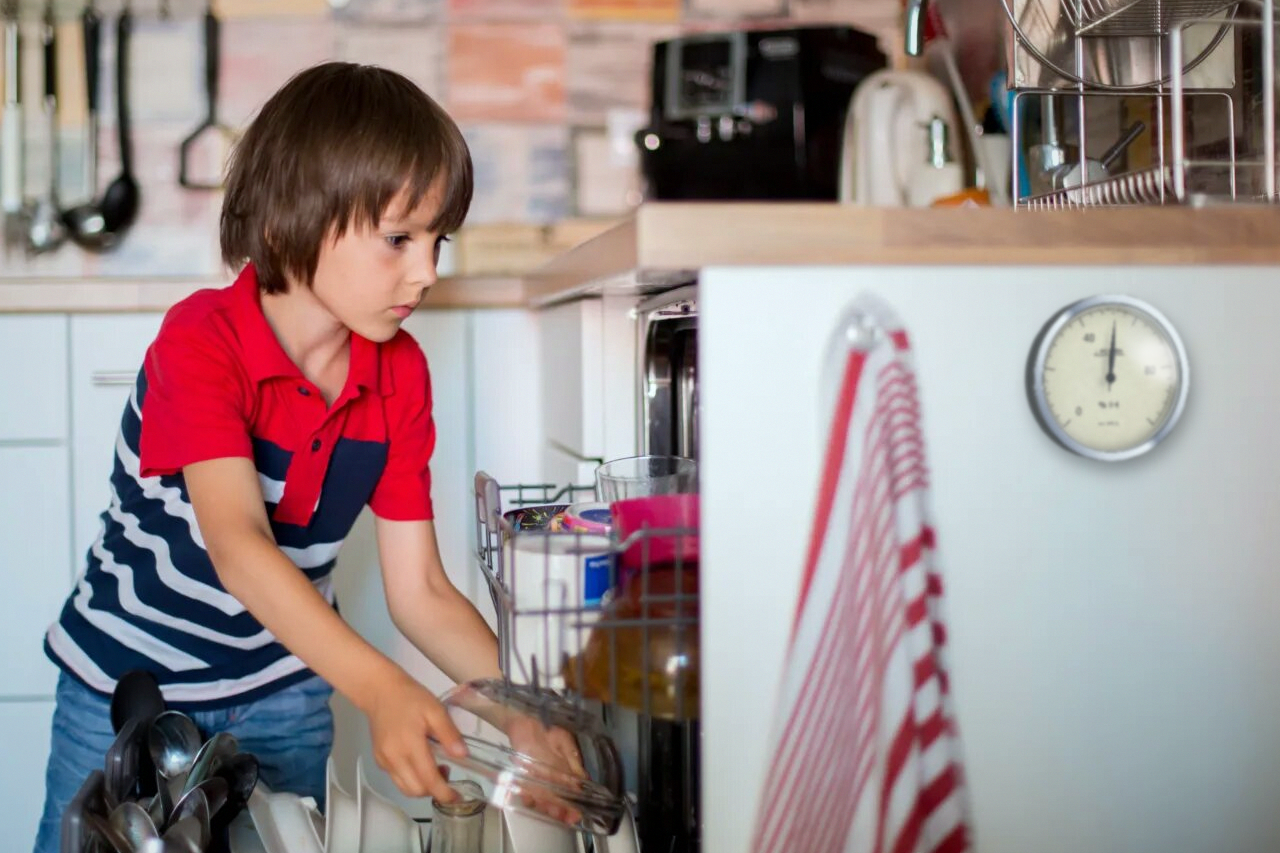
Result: 52 %
